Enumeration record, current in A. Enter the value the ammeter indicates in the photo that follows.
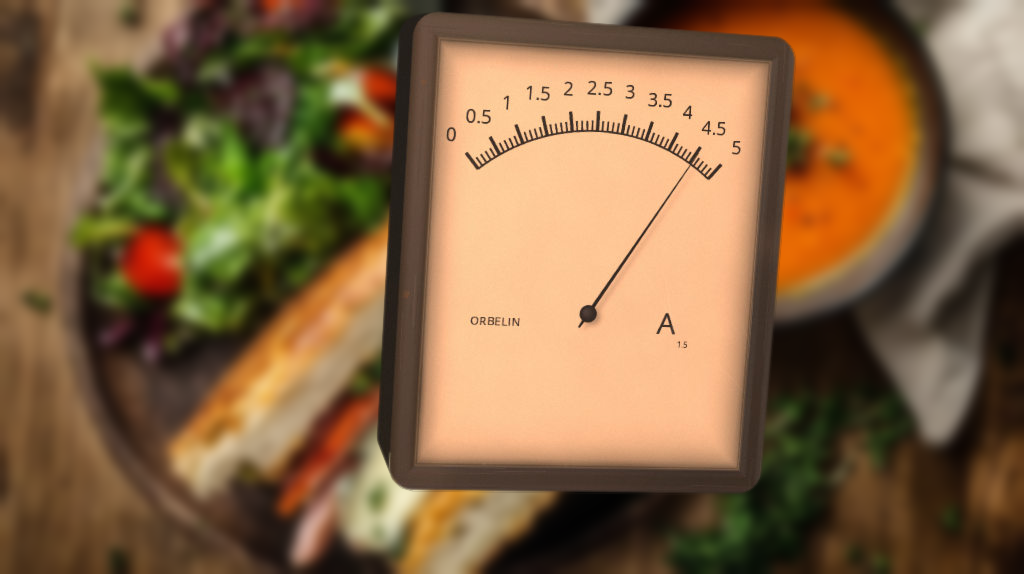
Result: 4.5 A
